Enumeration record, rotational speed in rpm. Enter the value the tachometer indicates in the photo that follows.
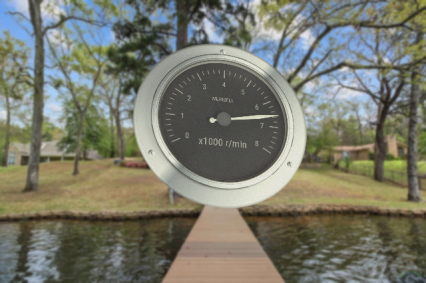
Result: 6600 rpm
